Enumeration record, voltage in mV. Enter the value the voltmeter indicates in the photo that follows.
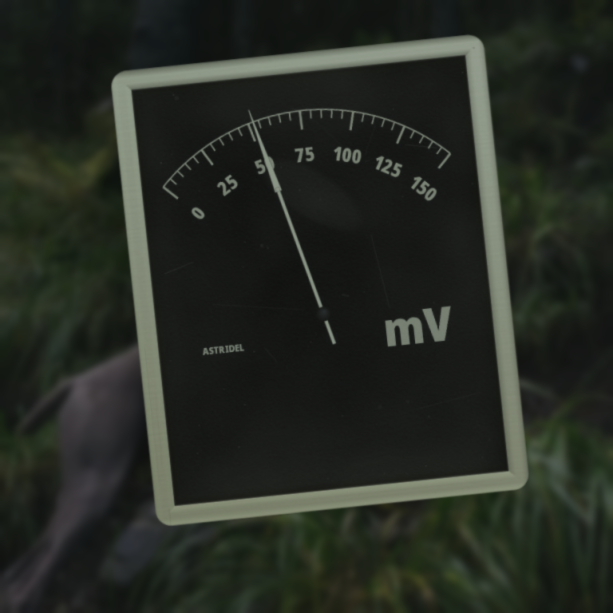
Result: 52.5 mV
